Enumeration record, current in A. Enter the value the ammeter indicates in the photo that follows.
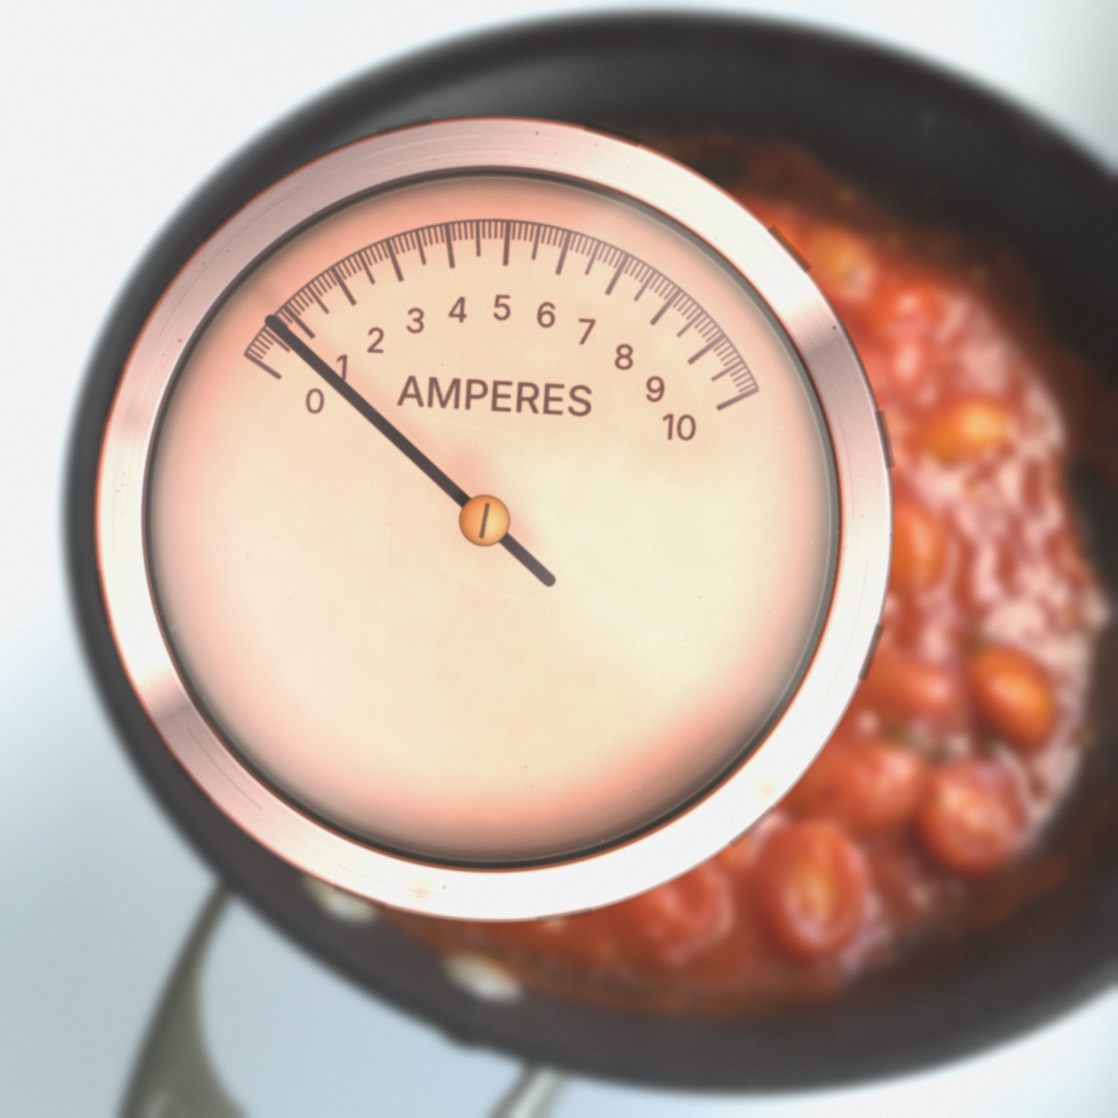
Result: 0.7 A
